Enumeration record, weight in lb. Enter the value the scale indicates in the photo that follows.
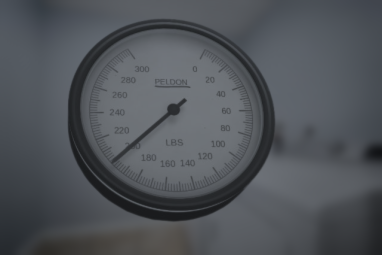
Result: 200 lb
